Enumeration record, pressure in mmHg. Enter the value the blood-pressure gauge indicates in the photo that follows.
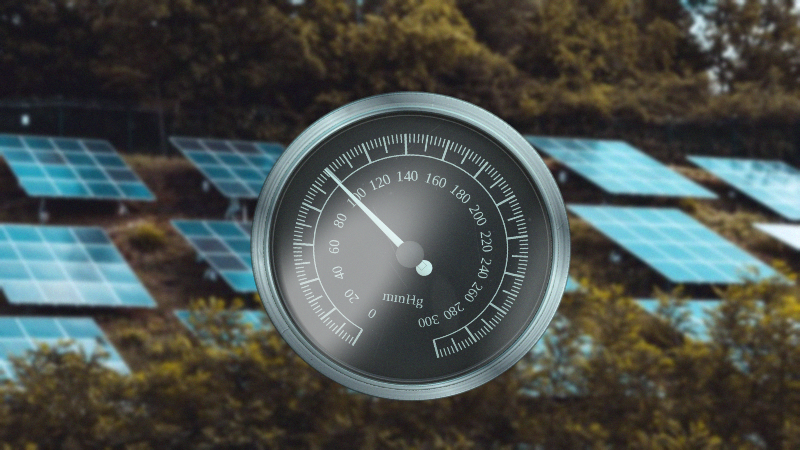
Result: 100 mmHg
